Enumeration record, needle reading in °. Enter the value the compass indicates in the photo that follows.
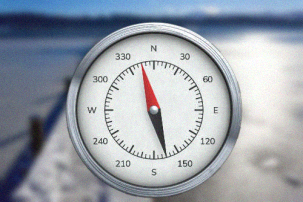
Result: 345 °
